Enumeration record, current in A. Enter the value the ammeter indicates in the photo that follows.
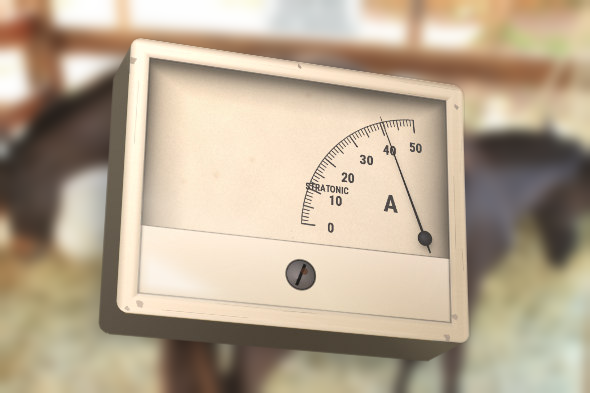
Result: 40 A
